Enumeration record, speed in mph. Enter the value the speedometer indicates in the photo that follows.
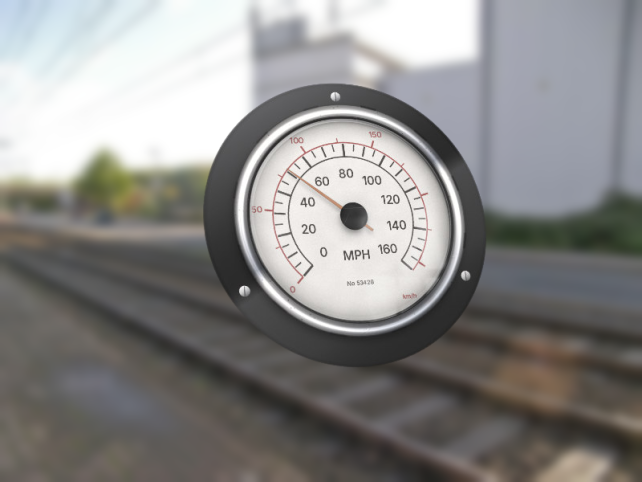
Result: 50 mph
